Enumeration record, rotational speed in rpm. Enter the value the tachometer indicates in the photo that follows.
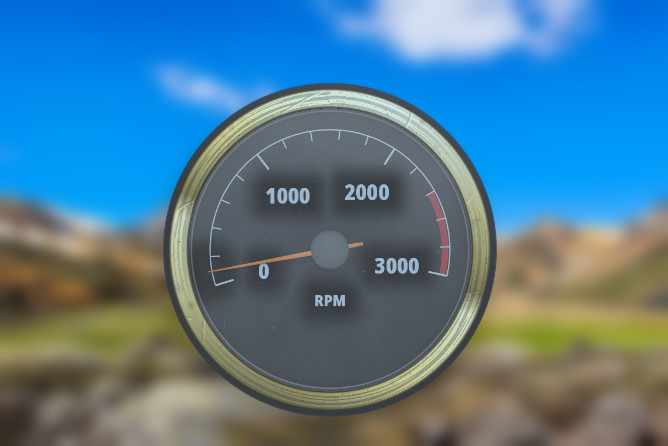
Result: 100 rpm
